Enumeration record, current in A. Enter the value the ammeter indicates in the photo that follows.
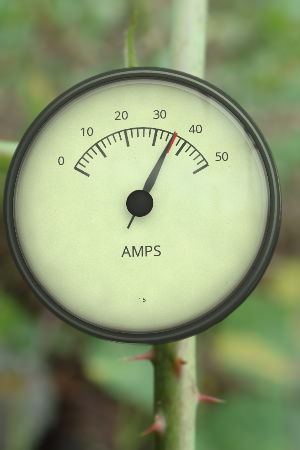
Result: 36 A
